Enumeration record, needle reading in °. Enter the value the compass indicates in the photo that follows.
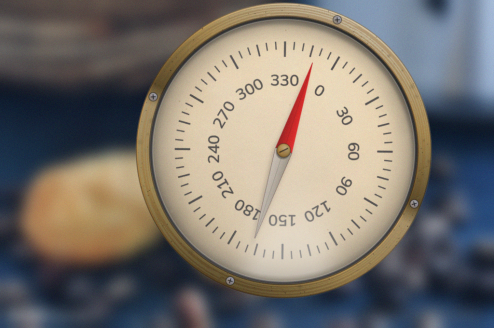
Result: 347.5 °
